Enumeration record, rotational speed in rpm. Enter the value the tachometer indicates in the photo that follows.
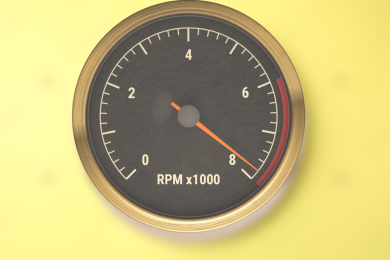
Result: 7800 rpm
